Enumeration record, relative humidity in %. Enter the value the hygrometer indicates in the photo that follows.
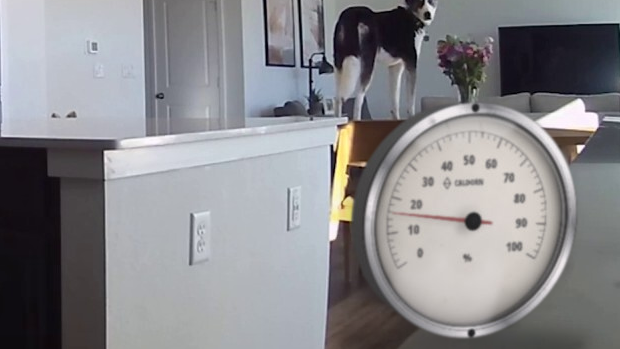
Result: 16 %
